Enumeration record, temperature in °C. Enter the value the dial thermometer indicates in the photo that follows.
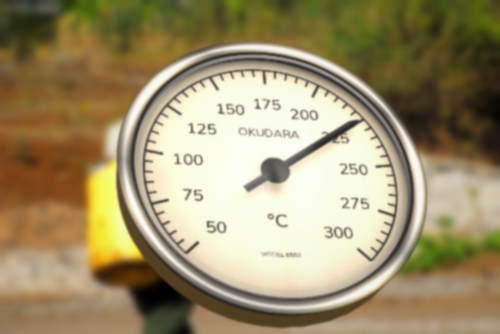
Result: 225 °C
